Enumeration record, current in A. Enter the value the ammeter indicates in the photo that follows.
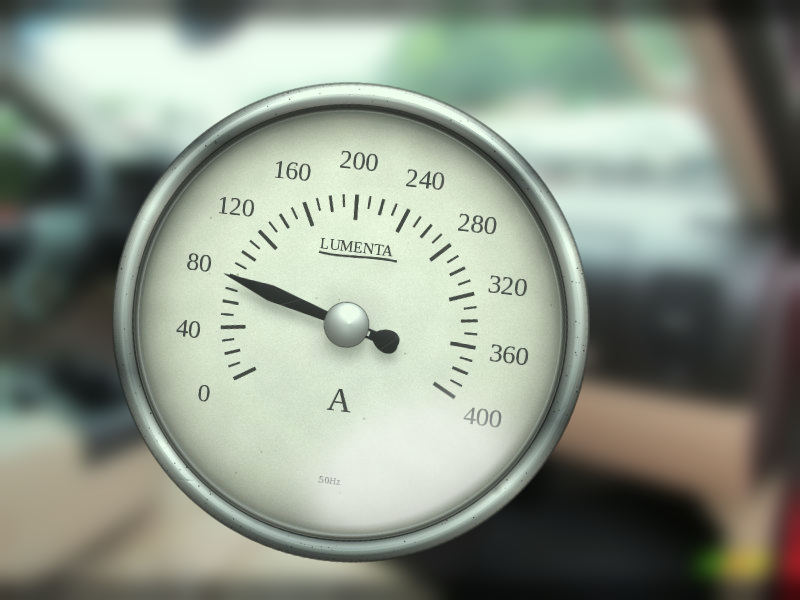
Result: 80 A
